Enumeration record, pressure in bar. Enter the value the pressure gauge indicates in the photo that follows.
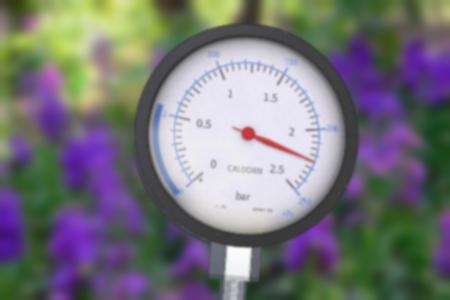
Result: 2.25 bar
